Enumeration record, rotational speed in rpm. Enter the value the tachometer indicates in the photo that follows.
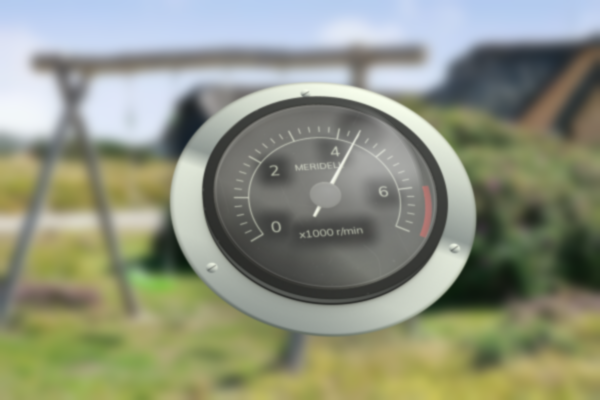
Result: 4400 rpm
